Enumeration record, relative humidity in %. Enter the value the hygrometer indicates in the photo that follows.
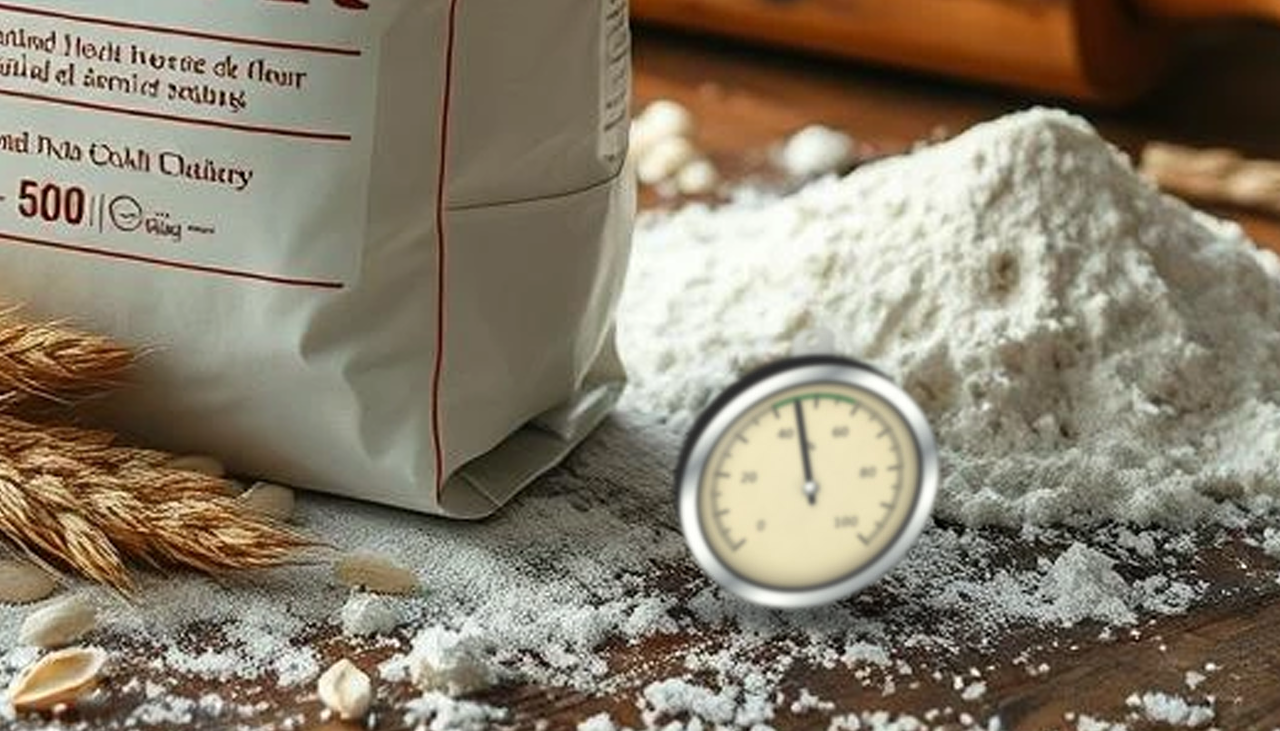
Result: 45 %
